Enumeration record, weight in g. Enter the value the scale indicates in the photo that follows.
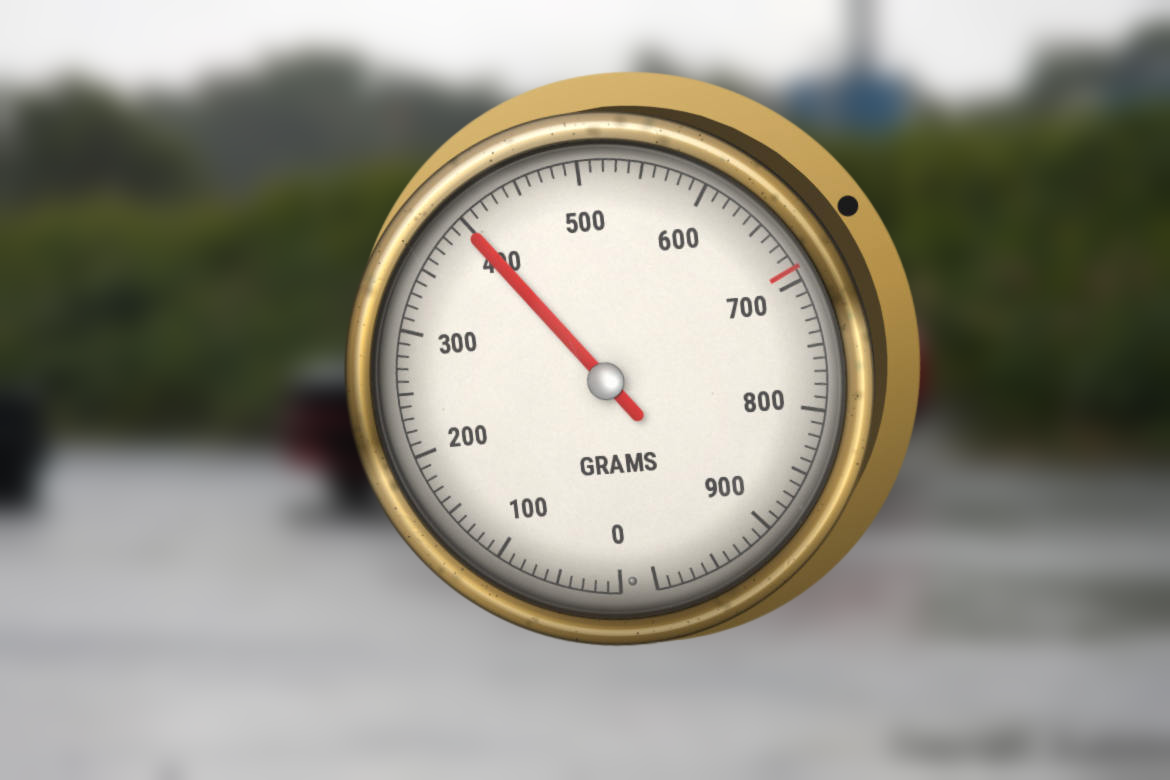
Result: 400 g
